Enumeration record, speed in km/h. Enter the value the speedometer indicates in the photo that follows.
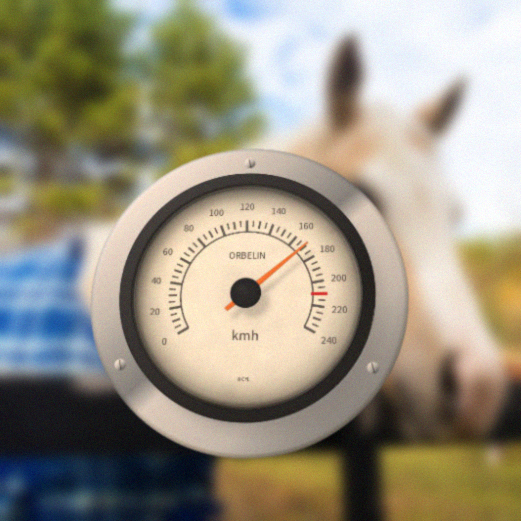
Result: 170 km/h
